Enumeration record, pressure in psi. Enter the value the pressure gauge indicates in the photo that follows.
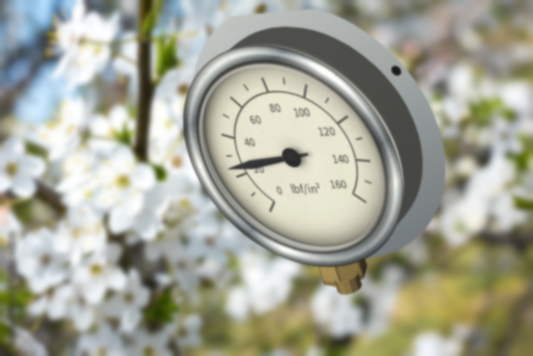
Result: 25 psi
